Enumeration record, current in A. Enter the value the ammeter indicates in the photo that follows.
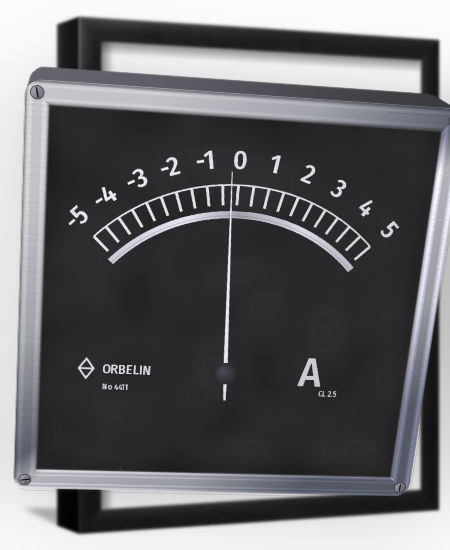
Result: -0.25 A
